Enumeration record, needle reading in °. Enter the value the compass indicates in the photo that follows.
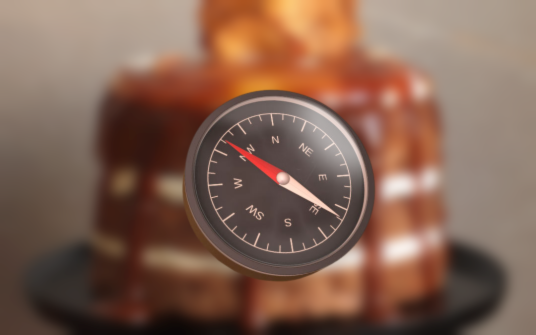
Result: 310 °
